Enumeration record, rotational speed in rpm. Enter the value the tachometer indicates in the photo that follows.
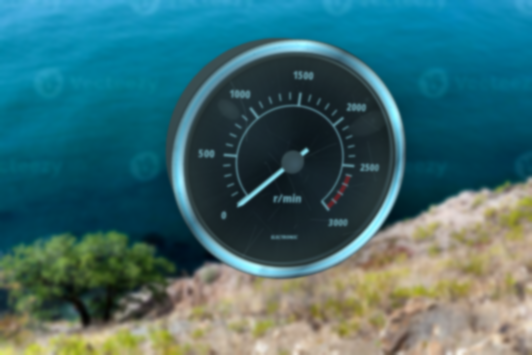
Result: 0 rpm
